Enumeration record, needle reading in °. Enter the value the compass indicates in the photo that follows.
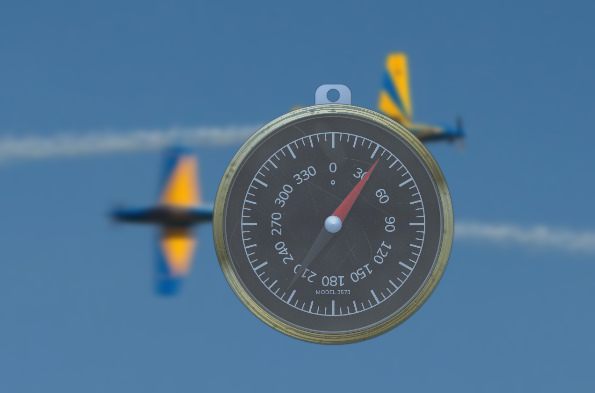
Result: 35 °
